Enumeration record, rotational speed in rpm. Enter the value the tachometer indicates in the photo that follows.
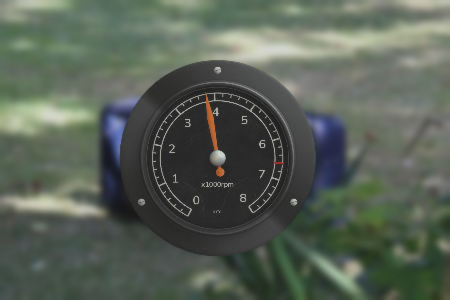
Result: 3800 rpm
